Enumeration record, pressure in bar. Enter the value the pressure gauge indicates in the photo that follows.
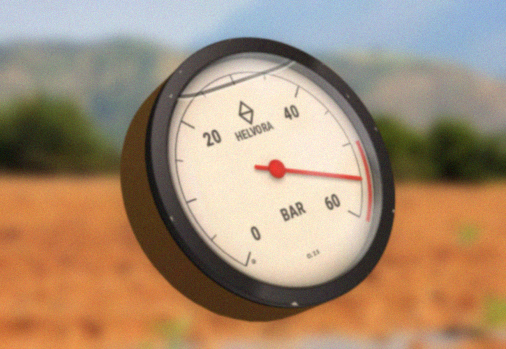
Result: 55 bar
